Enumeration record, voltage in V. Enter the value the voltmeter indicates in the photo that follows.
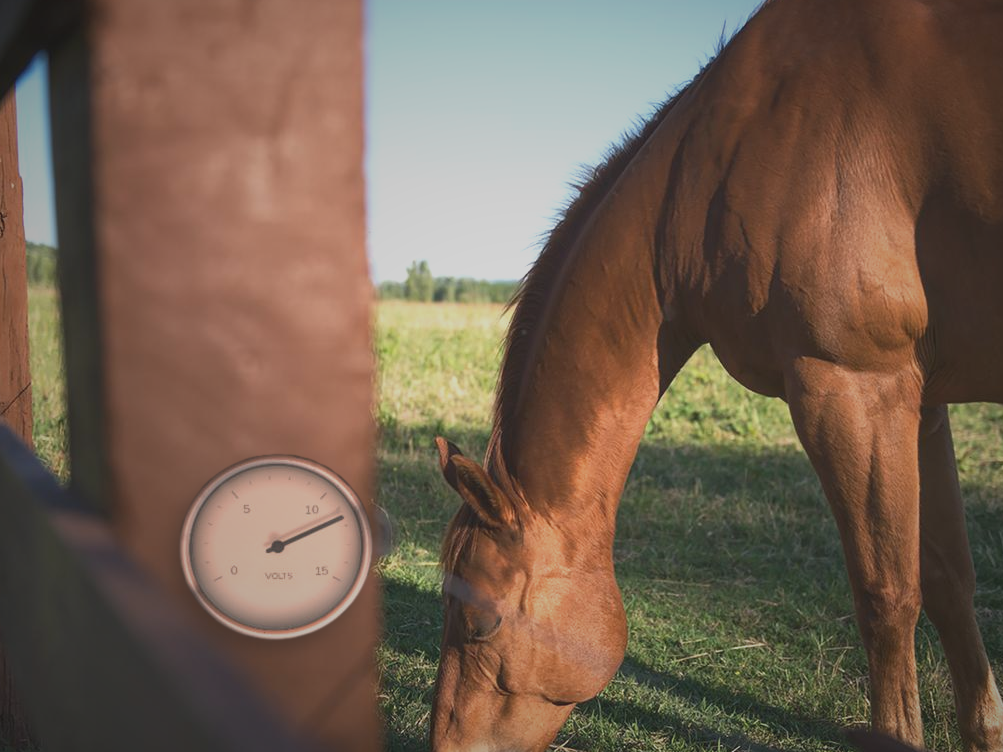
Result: 11.5 V
